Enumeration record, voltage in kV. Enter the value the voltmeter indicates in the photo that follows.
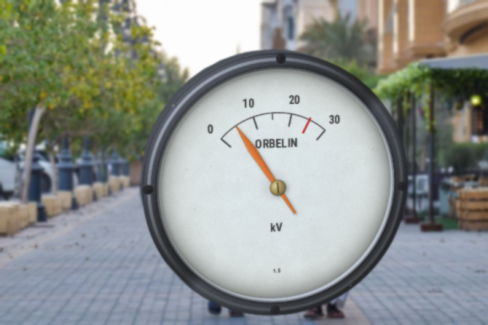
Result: 5 kV
